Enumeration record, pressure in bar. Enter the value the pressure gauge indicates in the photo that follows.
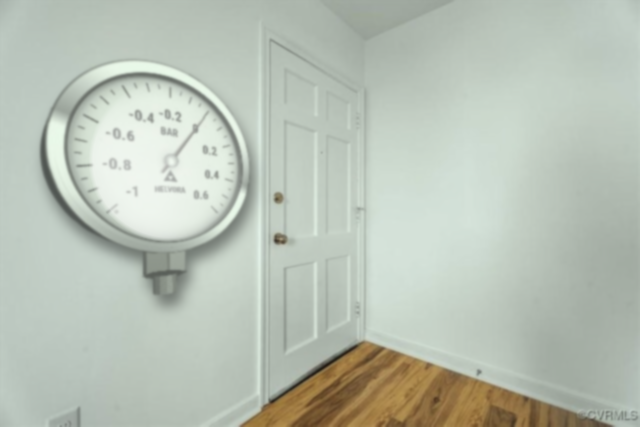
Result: 0 bar
